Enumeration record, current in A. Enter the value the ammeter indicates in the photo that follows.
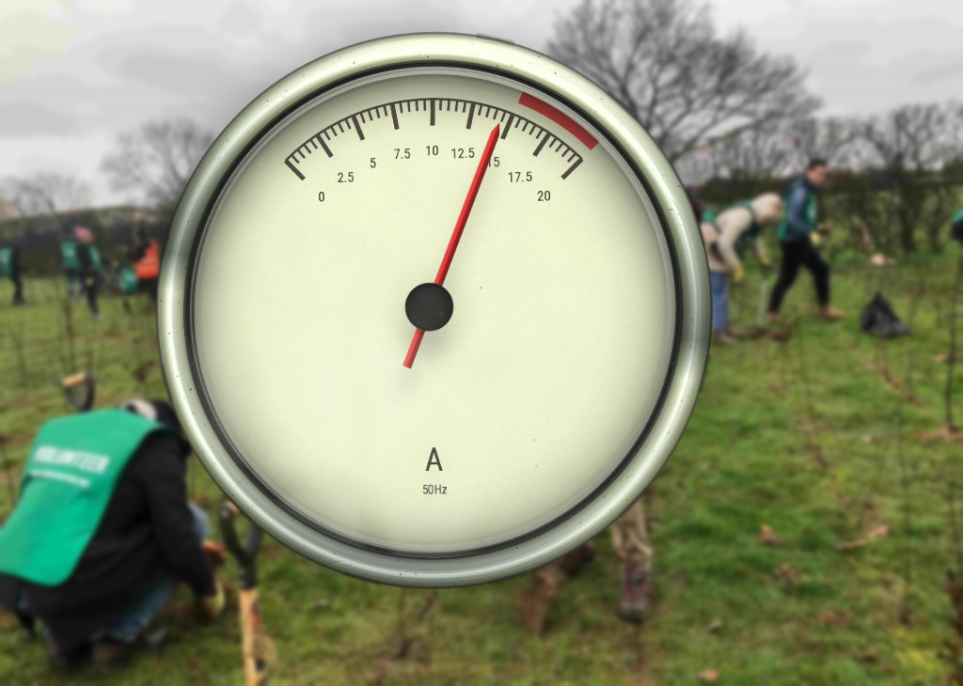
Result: 14.5 A
